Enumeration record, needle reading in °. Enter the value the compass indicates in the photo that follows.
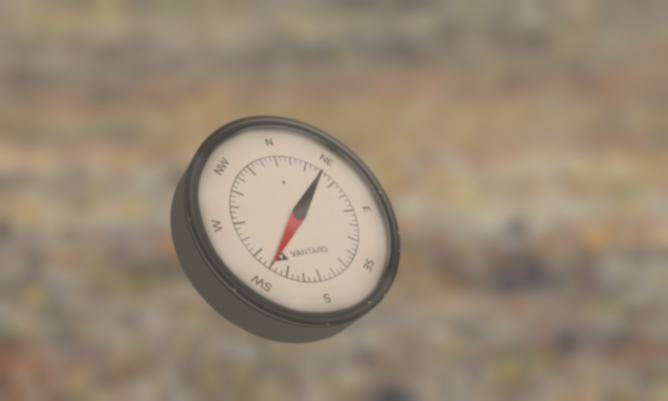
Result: 225 °
